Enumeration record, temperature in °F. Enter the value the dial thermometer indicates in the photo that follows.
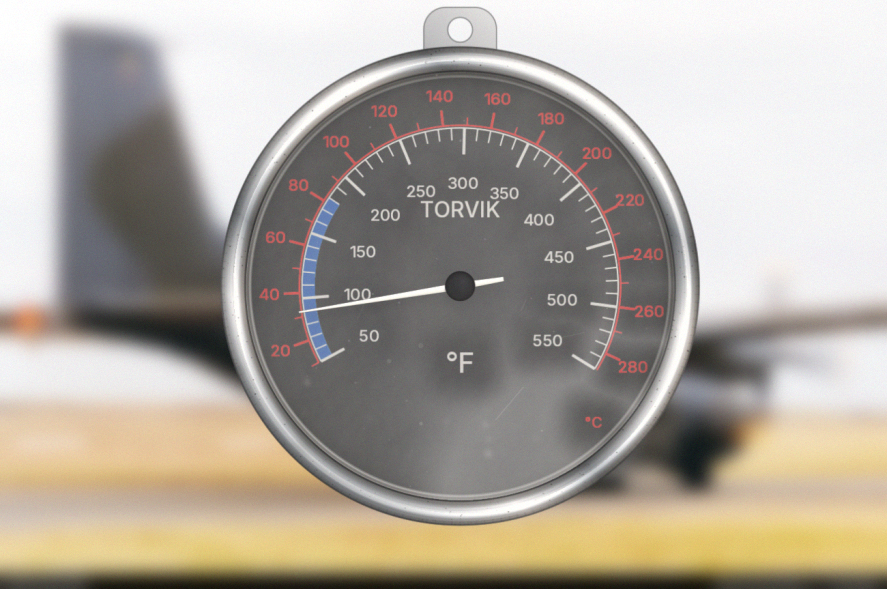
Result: 90 °F
